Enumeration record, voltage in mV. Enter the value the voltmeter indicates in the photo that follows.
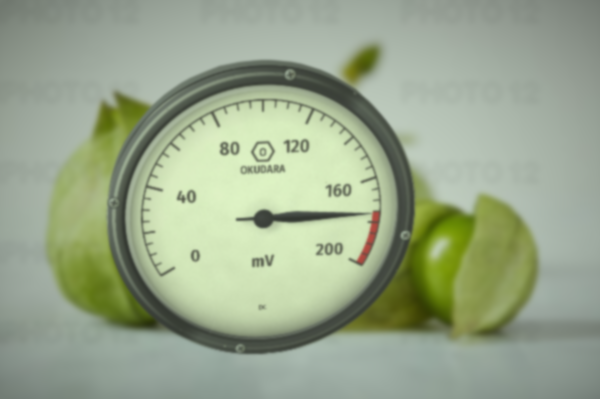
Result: 175 mV
